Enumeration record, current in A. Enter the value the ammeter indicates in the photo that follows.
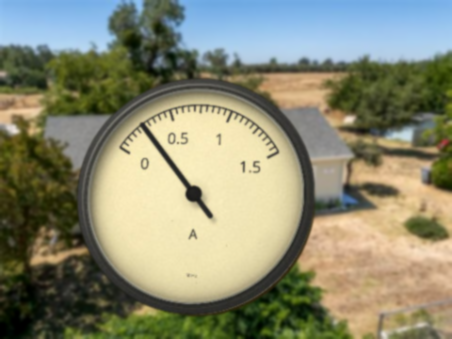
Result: 0.25 A
